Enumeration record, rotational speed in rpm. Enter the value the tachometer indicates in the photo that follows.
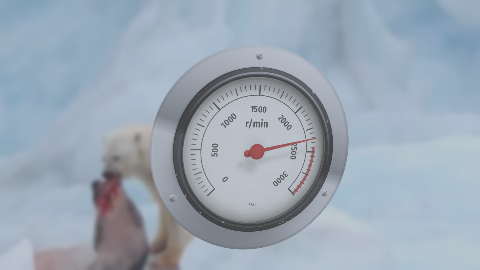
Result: 2350 rpm
